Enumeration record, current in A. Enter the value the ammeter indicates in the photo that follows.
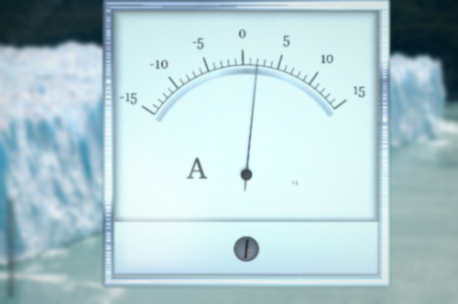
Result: 2 A
